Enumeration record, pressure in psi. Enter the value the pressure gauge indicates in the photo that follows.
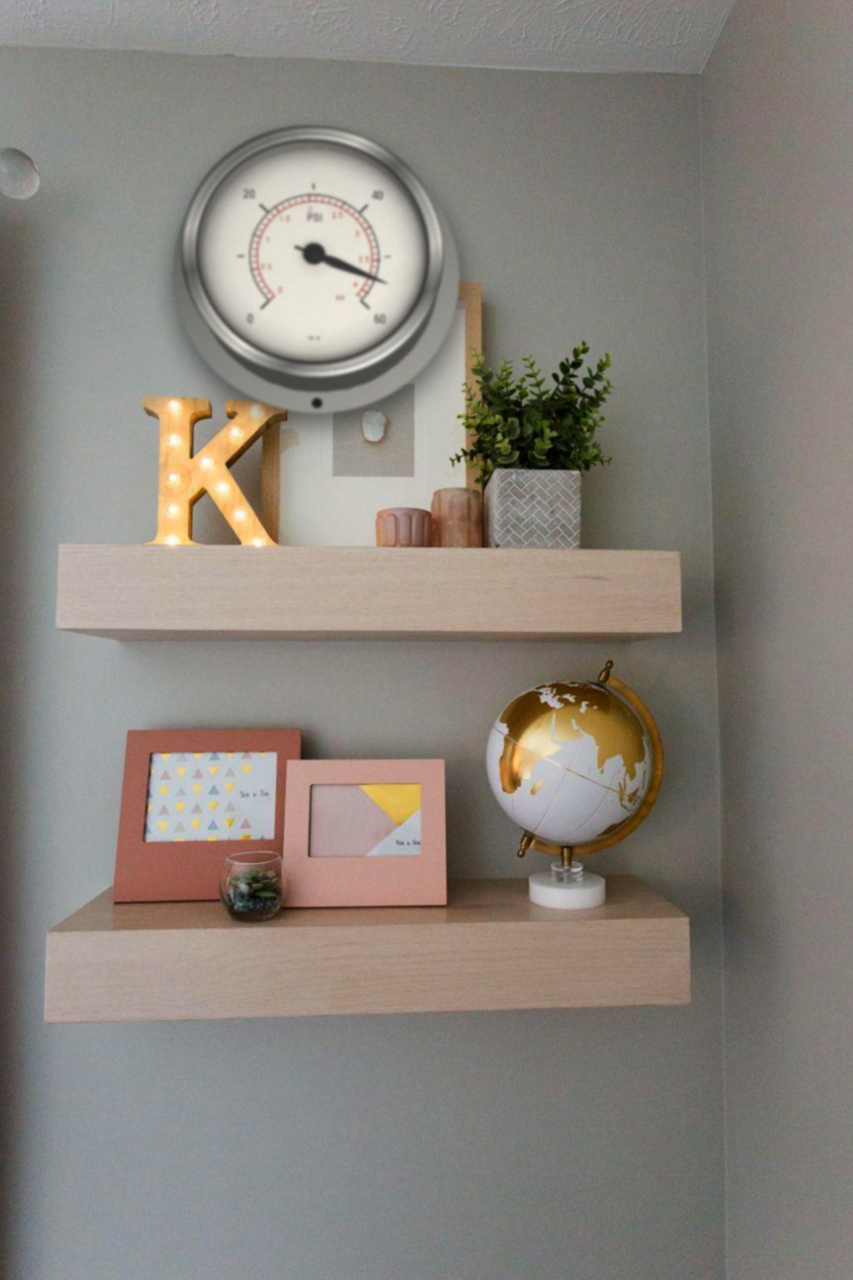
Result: 55 psi
